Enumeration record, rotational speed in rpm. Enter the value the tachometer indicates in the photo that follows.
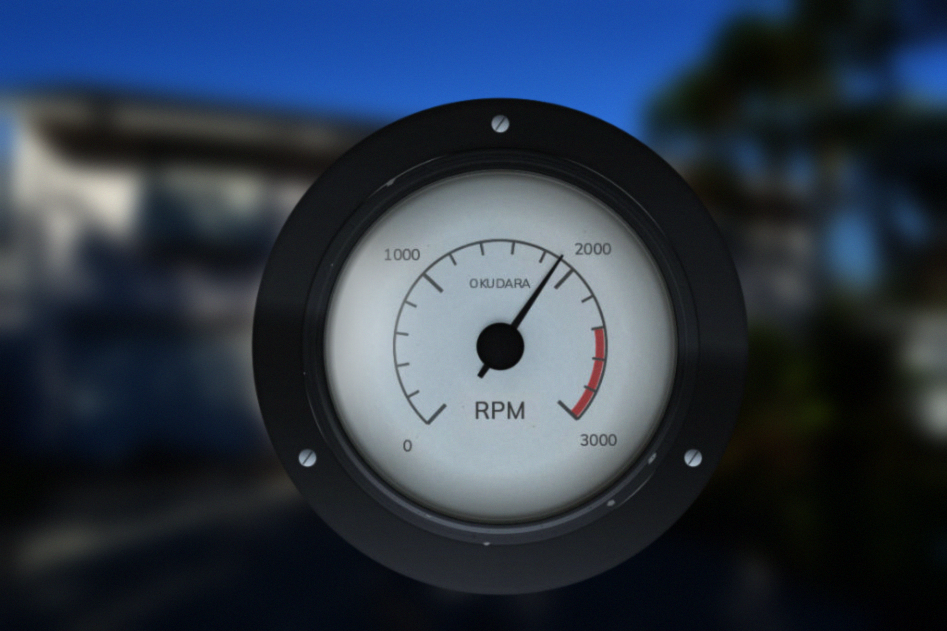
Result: 1900 rpm
